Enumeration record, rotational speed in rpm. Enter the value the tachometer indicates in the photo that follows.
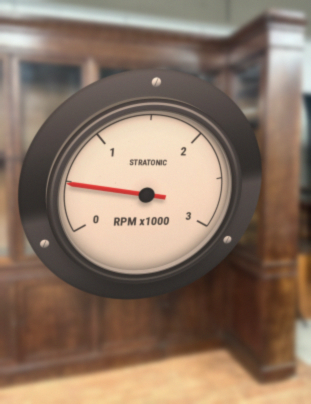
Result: 500 rpm
